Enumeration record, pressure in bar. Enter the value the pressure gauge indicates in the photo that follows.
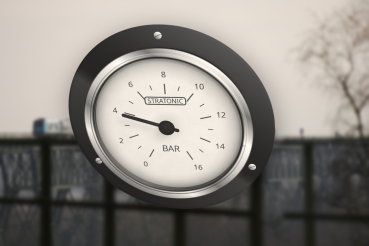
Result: 4 bar
